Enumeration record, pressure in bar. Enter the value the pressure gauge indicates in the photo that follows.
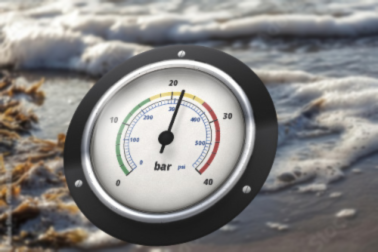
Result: 22 bar
